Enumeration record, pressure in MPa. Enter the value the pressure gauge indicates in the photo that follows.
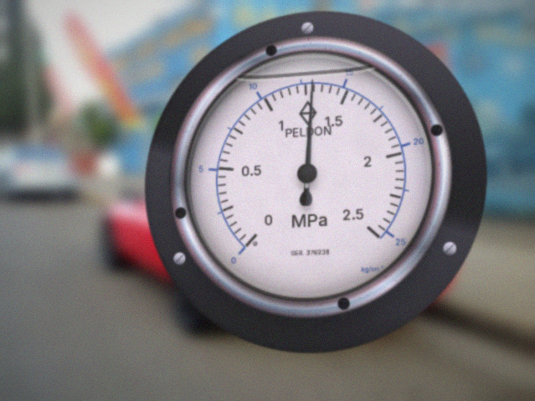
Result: 1.3 MPa
